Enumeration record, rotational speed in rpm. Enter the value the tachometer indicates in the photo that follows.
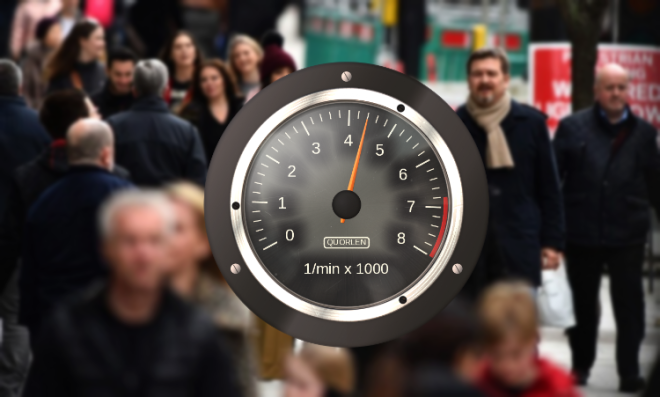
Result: 4400 rpm
